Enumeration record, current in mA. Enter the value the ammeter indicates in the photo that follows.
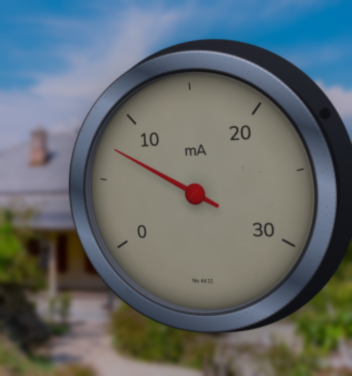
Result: 7.5 mA
